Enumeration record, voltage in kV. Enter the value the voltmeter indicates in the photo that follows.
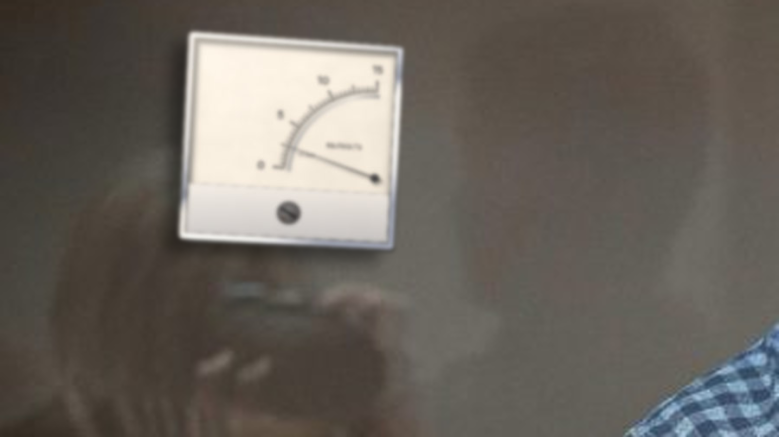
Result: 2.5 kV
